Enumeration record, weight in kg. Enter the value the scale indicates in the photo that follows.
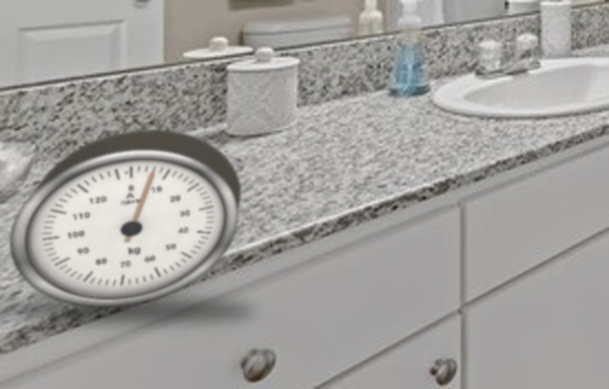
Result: 6 kg
